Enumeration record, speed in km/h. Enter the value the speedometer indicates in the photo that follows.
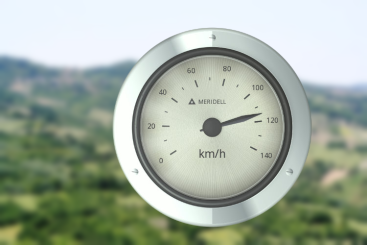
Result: 115 km/h
